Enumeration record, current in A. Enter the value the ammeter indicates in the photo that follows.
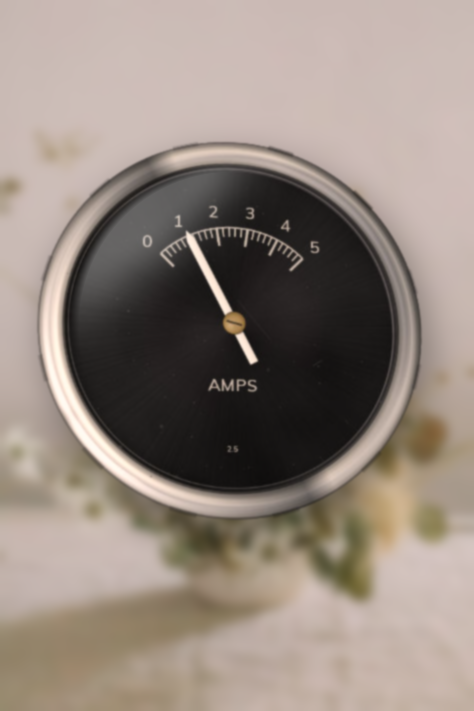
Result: 1 A
